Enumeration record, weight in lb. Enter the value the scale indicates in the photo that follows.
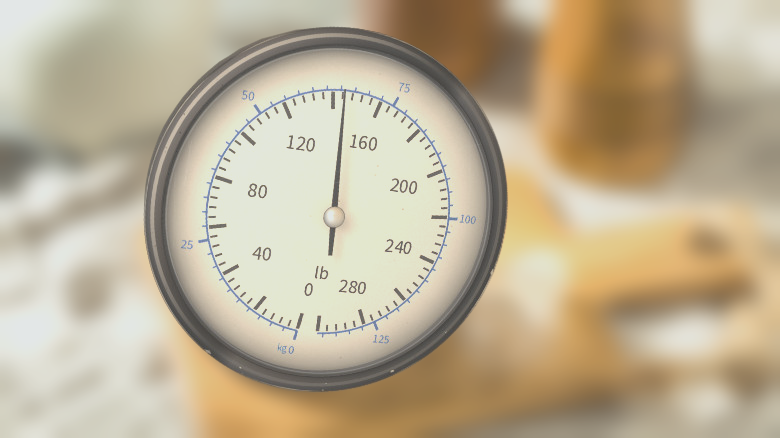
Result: 144 lb
